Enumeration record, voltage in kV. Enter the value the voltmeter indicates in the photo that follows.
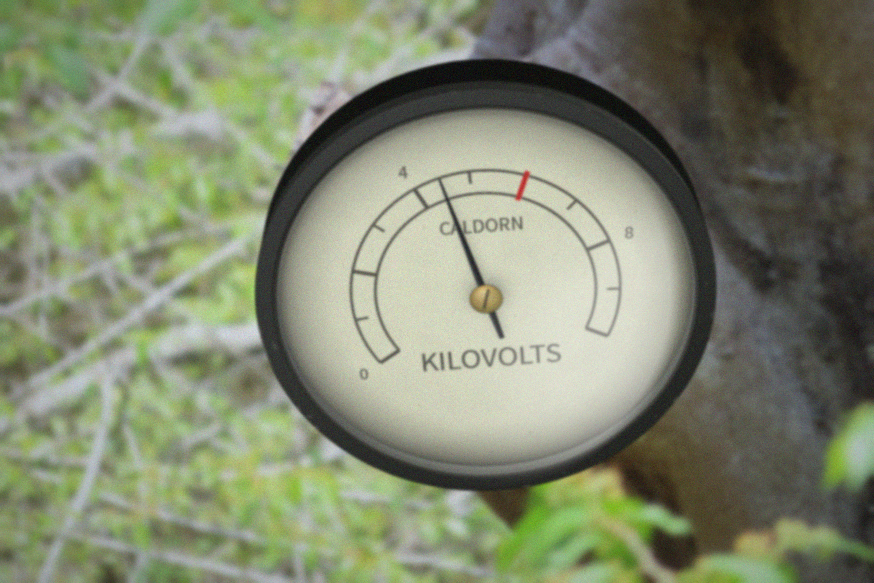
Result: 4.5 kV
